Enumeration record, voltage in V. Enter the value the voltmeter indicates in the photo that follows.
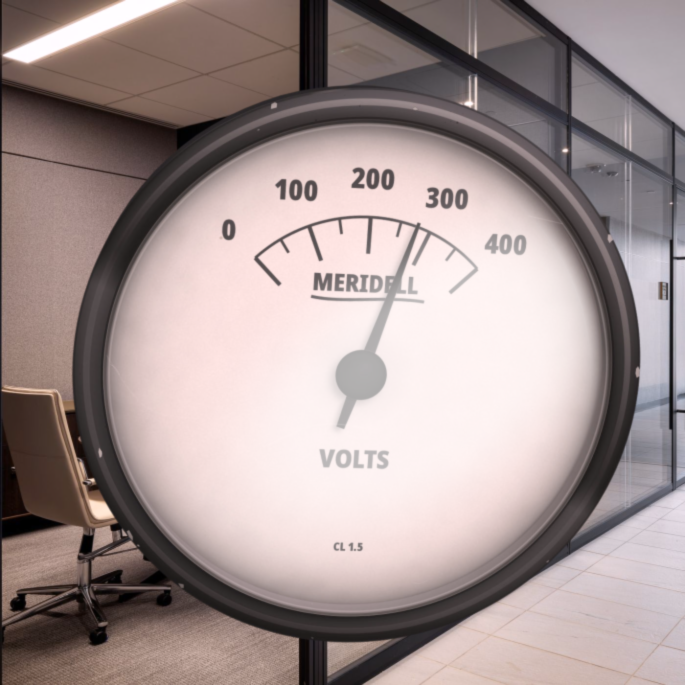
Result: 275 V
